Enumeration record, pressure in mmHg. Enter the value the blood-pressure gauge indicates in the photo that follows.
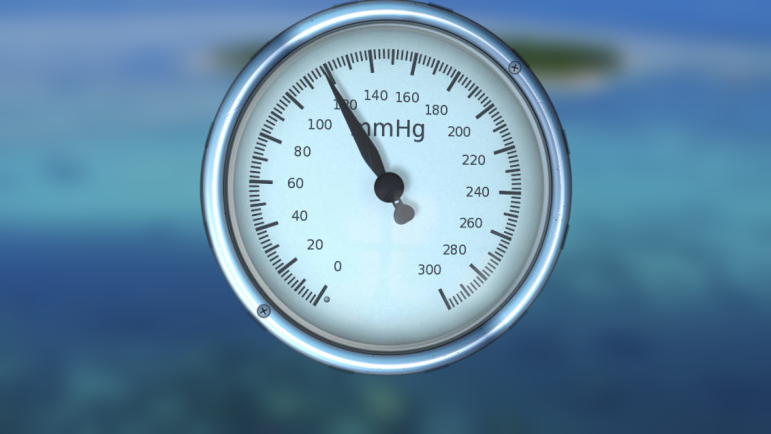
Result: 118 mmHg
